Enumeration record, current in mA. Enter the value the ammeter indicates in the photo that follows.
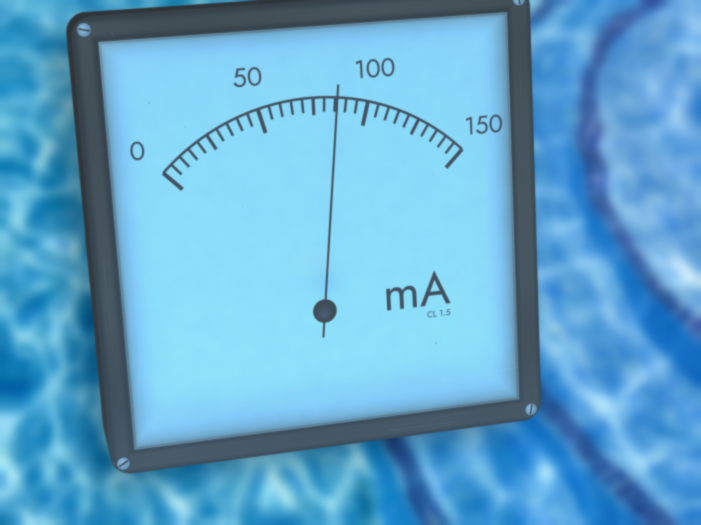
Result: 85 mA
